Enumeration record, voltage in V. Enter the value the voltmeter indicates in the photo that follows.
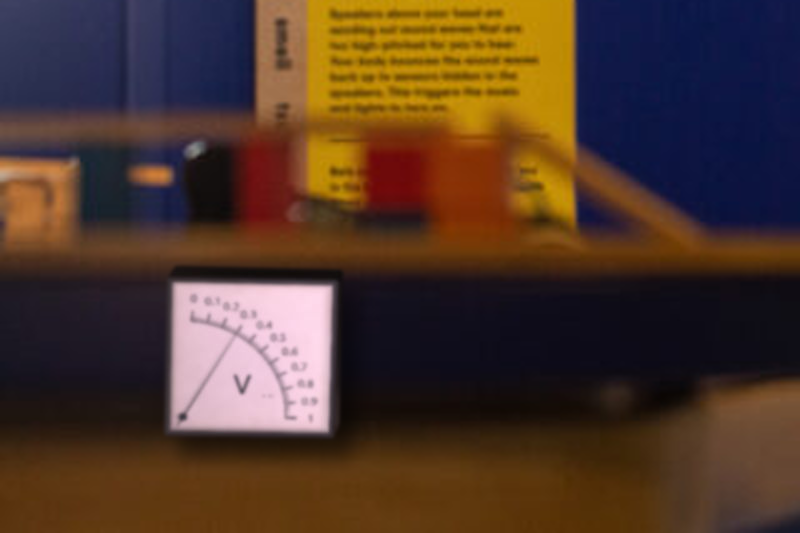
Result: 0.3 V
